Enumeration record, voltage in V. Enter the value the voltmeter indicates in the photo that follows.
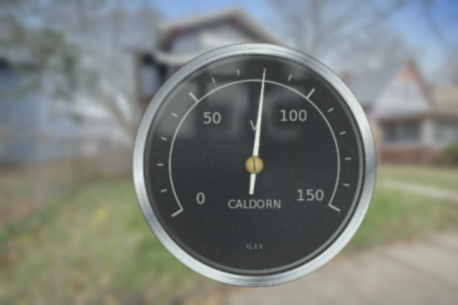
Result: 80 V
